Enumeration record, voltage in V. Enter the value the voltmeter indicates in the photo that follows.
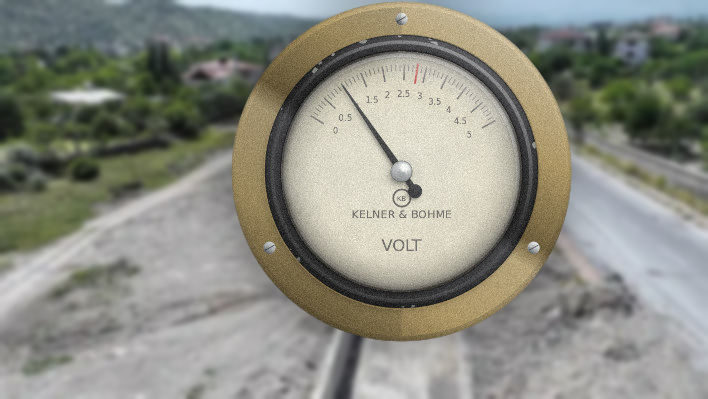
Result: 1 V
